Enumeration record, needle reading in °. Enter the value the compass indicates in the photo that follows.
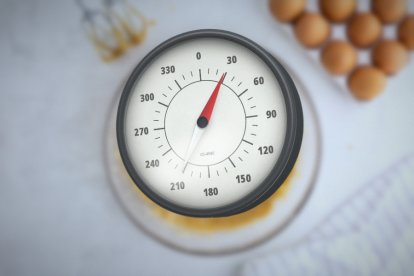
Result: 30 °
